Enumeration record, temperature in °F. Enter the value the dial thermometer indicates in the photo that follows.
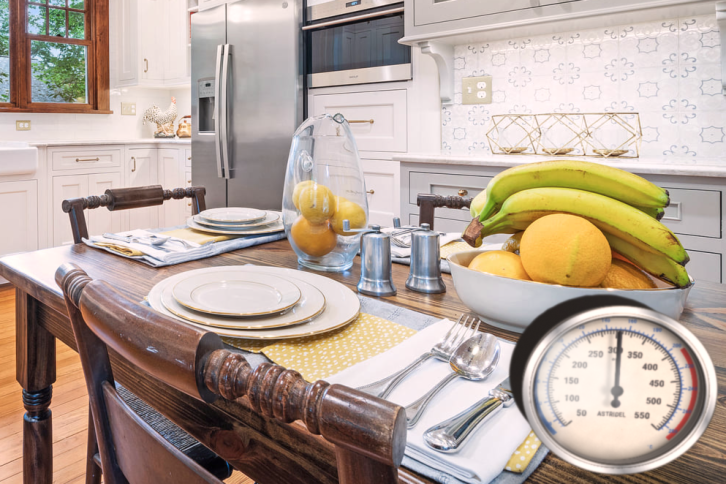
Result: 300 °F
